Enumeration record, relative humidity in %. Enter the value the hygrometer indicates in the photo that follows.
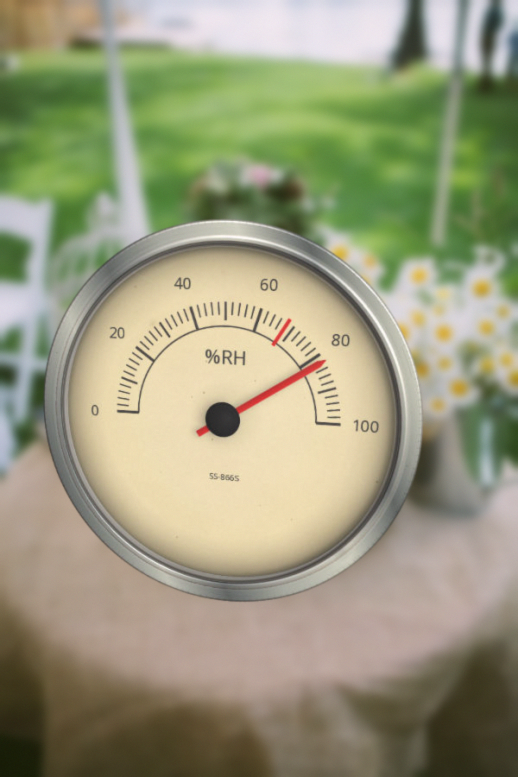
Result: 82 %
